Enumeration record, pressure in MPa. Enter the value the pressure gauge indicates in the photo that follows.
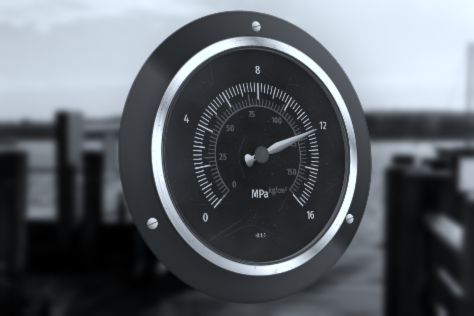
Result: 12 MPa
